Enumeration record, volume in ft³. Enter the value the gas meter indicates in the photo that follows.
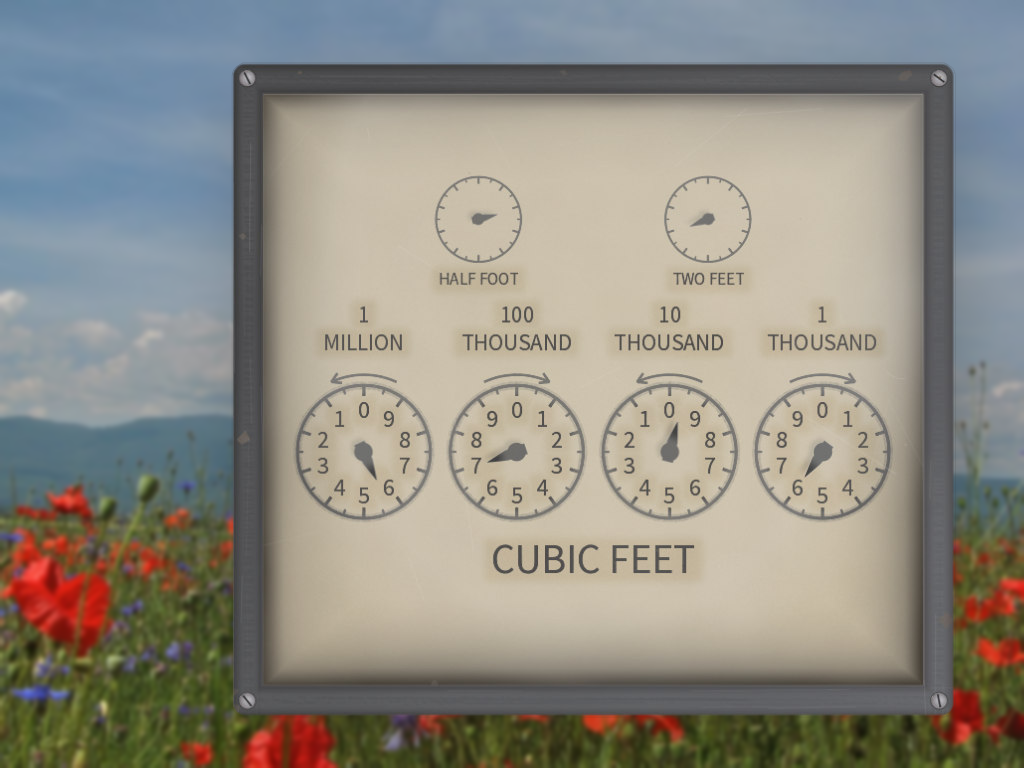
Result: 569600 ft³
